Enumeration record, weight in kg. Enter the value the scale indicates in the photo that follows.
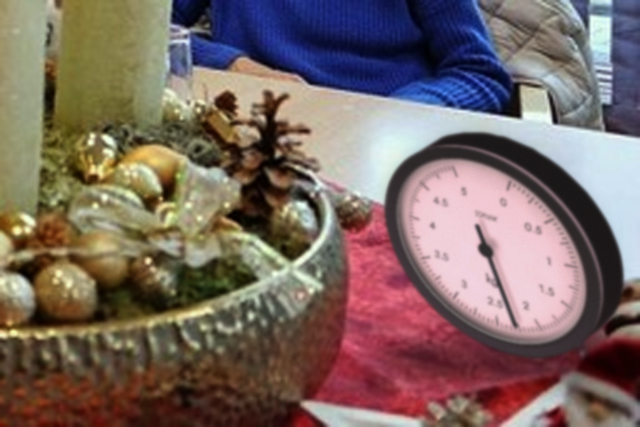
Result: 2.25 kg
